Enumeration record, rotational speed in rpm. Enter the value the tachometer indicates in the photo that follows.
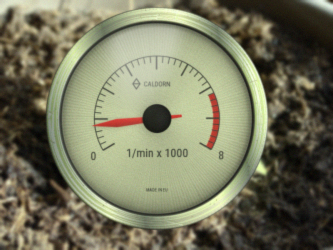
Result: 800 rpm
